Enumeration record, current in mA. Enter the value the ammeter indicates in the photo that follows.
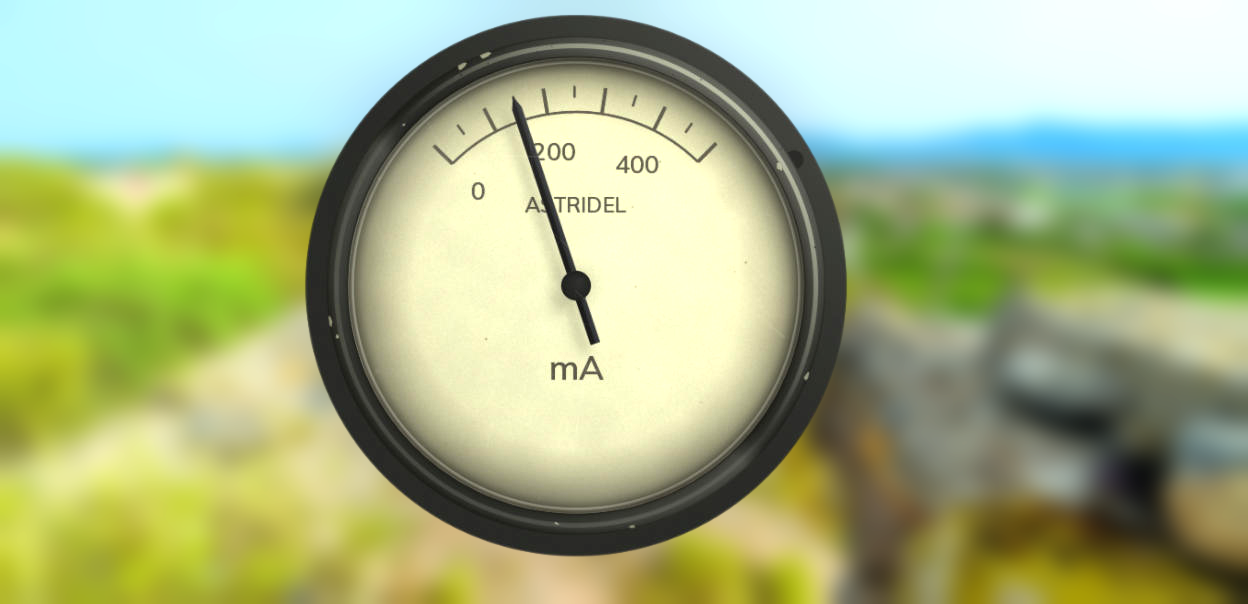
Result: 150 mA
